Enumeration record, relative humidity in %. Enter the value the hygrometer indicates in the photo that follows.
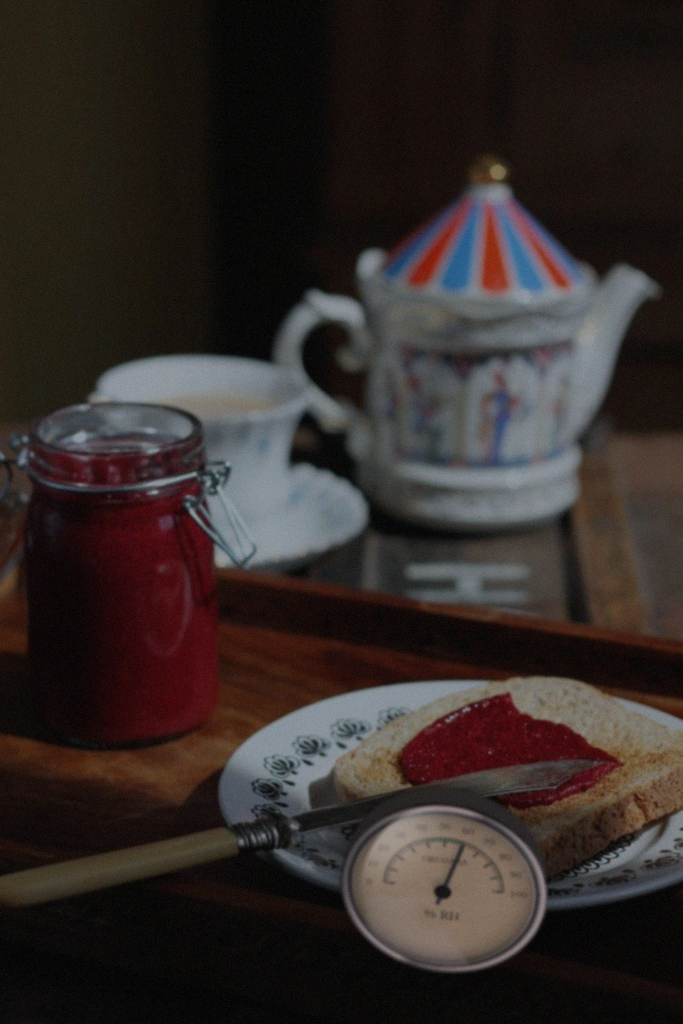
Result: 60 %
